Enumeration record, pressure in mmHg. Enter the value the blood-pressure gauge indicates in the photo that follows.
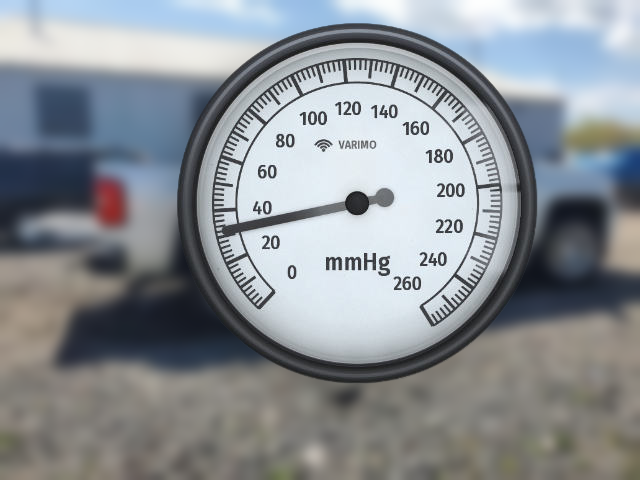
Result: 32 mmHg
